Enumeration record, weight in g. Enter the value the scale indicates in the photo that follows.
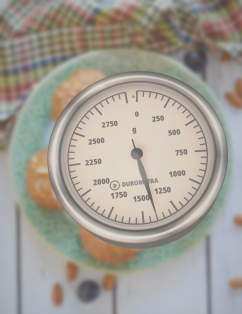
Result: 1400 g
